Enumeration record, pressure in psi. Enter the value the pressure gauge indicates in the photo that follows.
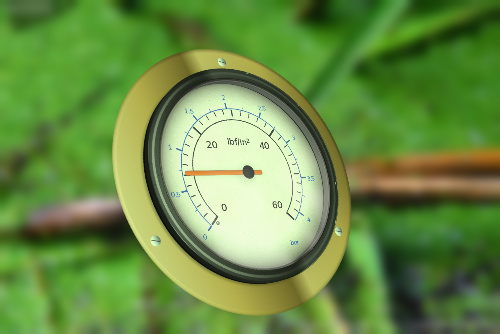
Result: 10 psi
